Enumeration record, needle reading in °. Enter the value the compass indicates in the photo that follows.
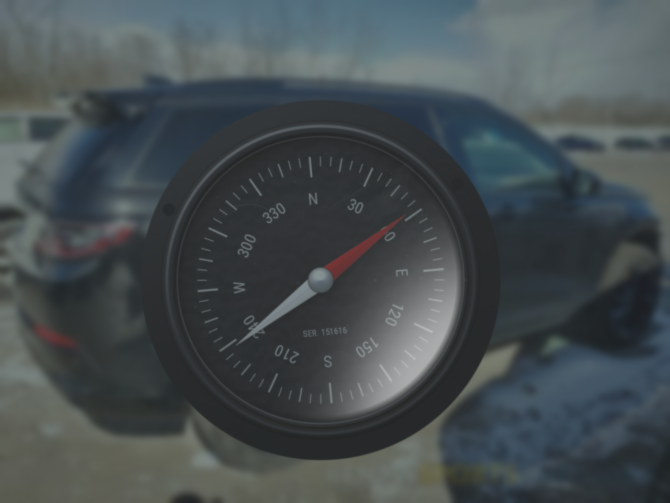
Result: 57.5 °
